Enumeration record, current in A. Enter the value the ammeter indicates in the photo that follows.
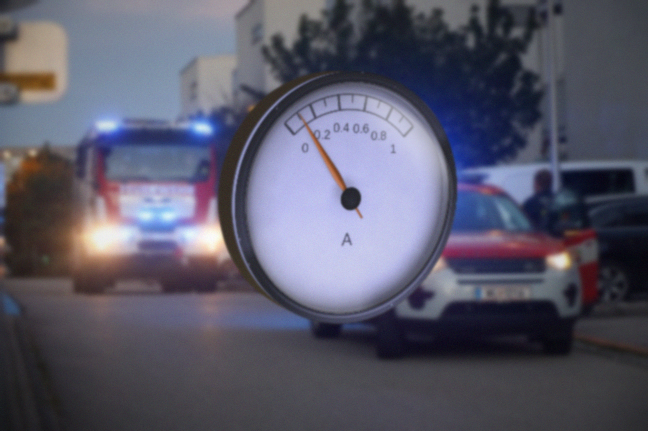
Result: 0.1 A
